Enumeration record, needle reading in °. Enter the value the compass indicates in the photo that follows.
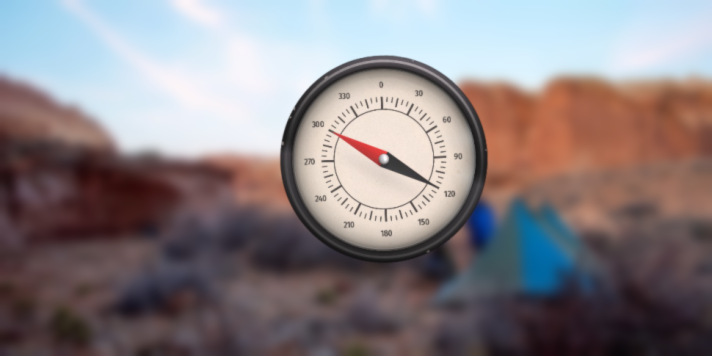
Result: 300 °
